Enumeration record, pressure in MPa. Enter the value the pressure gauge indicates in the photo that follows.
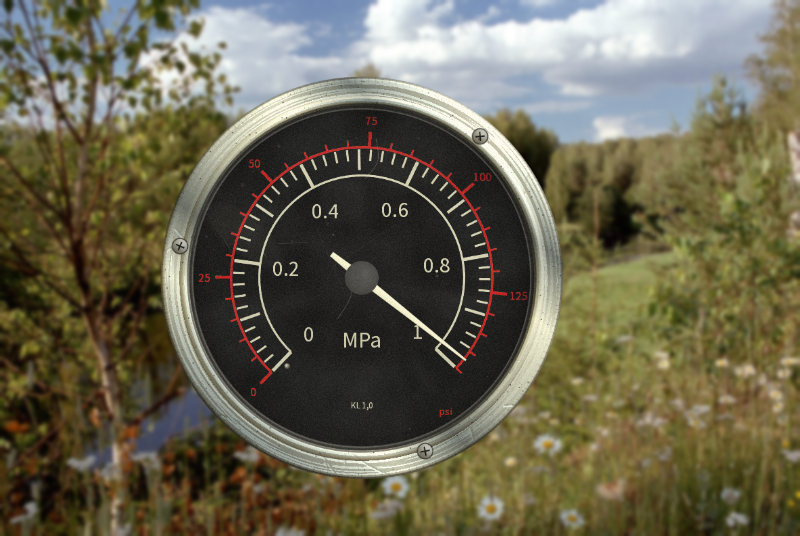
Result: 0.98 MPa
